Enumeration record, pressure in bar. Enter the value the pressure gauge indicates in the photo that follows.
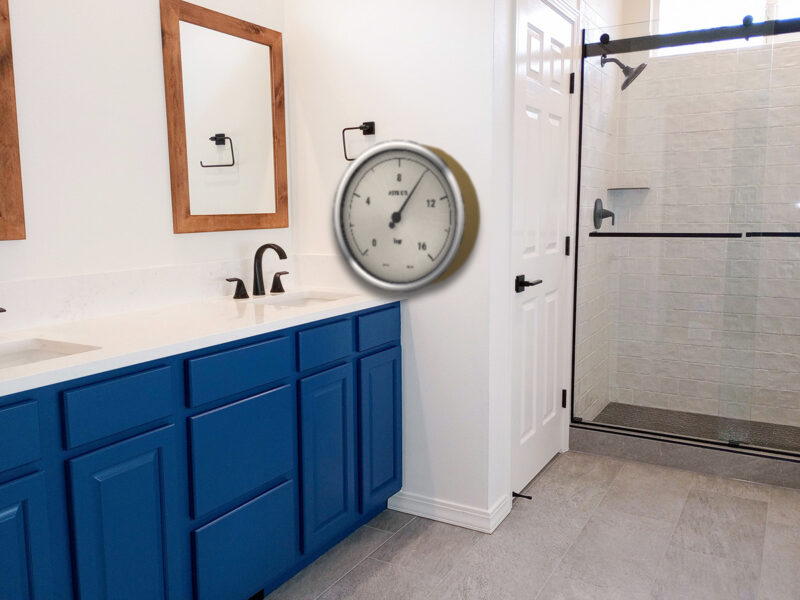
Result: 10 bar
